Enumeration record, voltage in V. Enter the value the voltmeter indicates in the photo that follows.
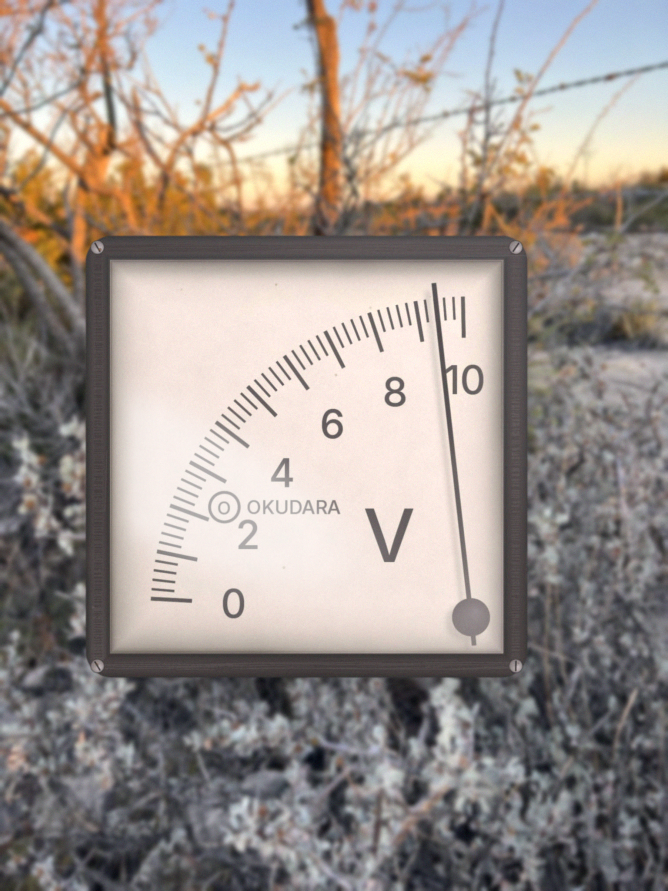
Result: 9.4 V
